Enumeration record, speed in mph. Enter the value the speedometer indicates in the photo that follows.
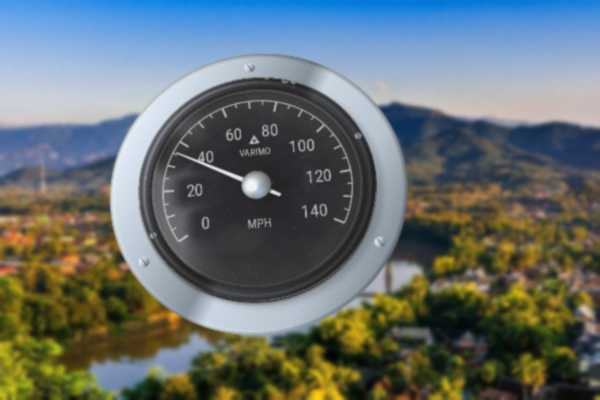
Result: 35 mph
